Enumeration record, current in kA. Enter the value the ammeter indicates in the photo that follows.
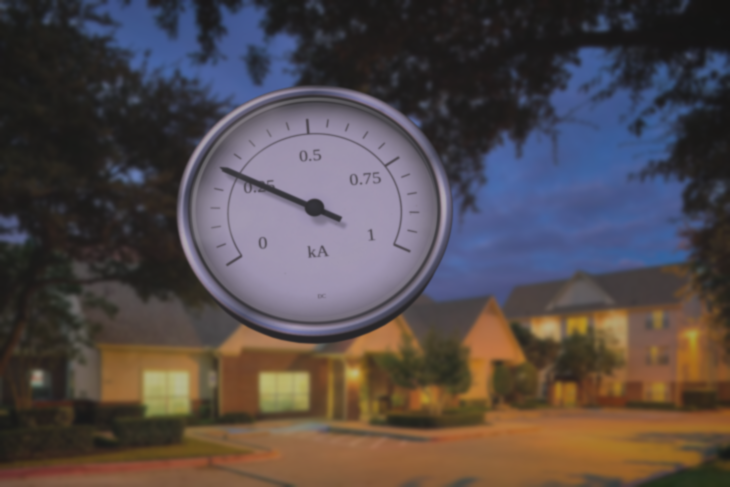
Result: 0.25 kA
